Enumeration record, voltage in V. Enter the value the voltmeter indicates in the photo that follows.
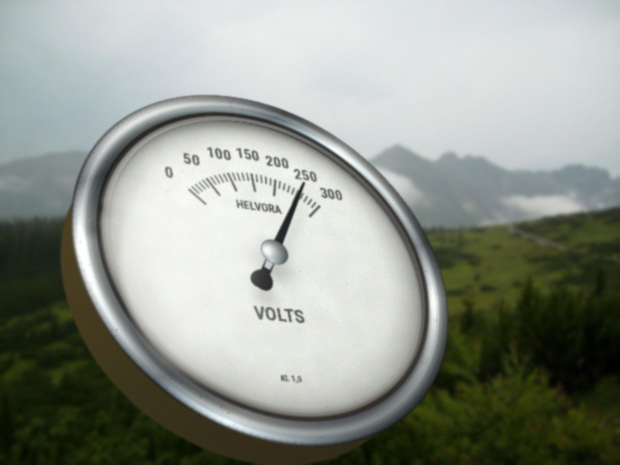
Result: 250 V
